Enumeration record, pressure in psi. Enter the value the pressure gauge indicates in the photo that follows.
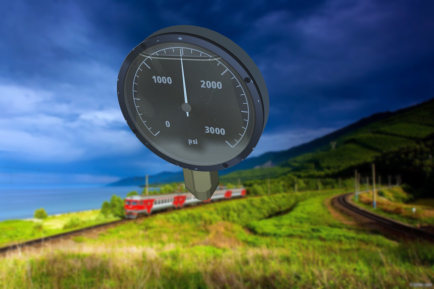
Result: 1500 psi
